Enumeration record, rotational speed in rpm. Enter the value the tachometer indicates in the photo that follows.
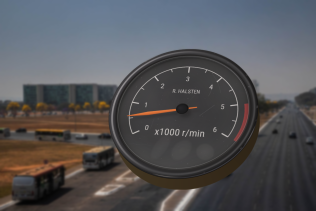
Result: 500 rpm
